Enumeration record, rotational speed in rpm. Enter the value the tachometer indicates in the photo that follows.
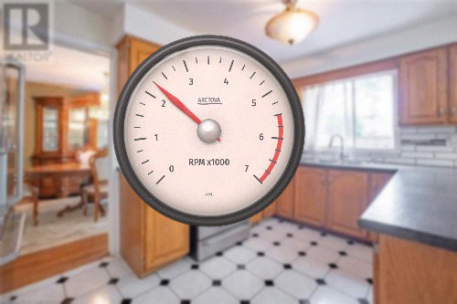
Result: 2250 rpm
